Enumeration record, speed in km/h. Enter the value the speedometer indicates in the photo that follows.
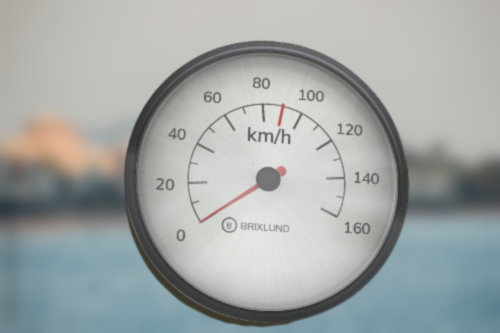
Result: 0 km/h
